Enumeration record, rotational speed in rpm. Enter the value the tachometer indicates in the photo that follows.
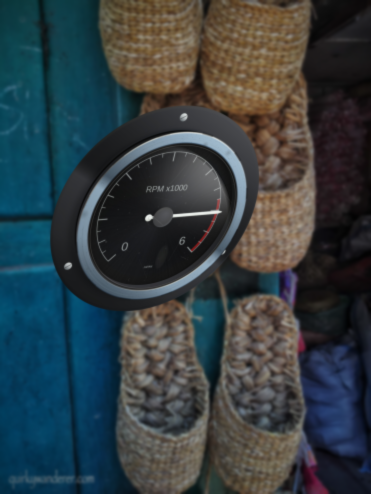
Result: 5000 rpm
